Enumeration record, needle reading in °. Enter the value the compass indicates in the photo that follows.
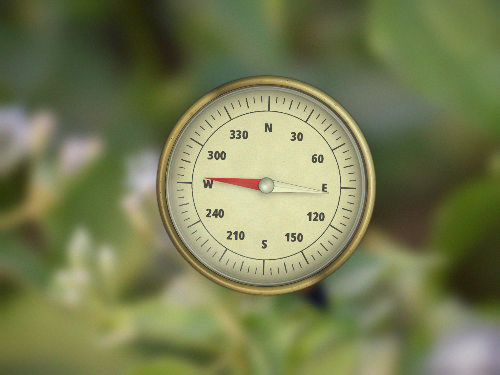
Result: 275 °
